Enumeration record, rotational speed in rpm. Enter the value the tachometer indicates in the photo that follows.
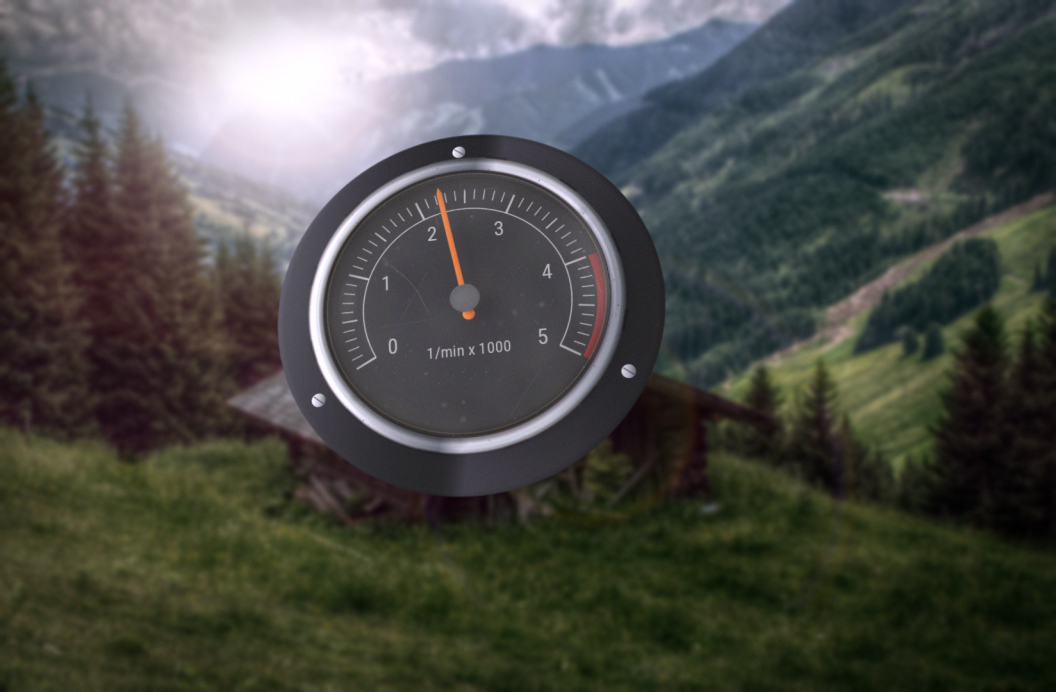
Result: 2250 rpm
